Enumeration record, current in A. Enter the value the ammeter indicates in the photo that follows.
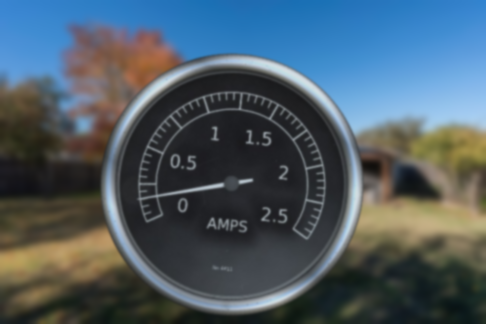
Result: 0.15 A
